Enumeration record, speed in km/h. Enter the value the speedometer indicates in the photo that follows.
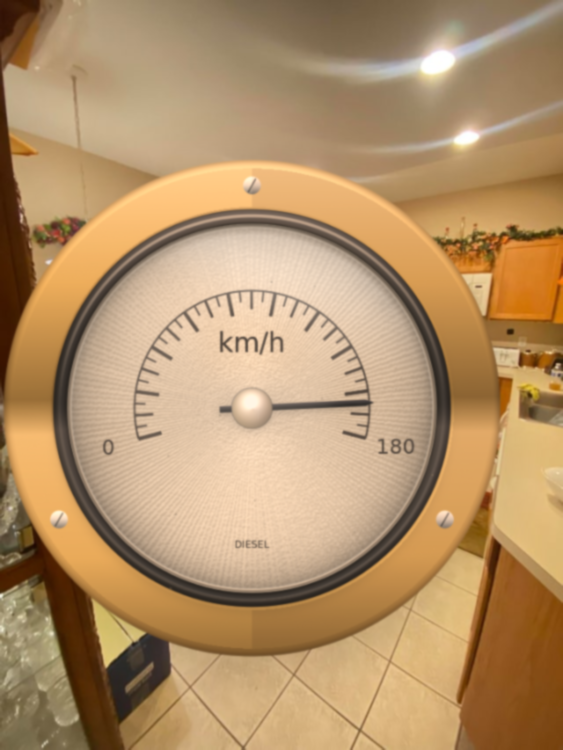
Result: 165 km/h
